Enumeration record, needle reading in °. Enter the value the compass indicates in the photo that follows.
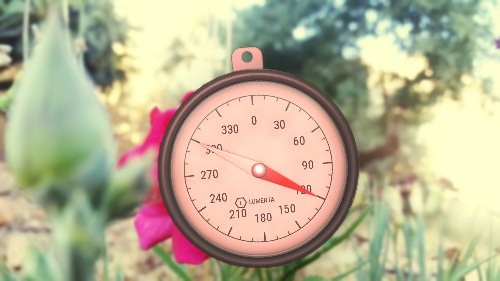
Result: 120 °
